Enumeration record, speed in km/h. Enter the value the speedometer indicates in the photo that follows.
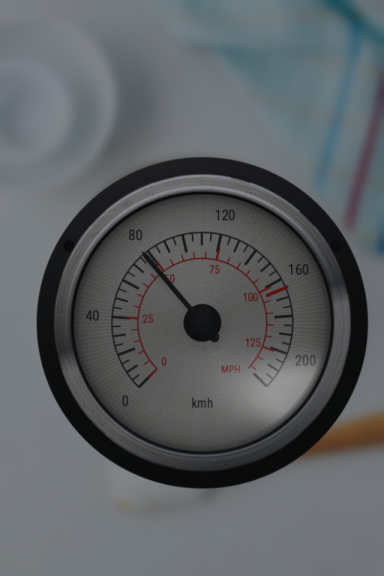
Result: 77.5 km/h
